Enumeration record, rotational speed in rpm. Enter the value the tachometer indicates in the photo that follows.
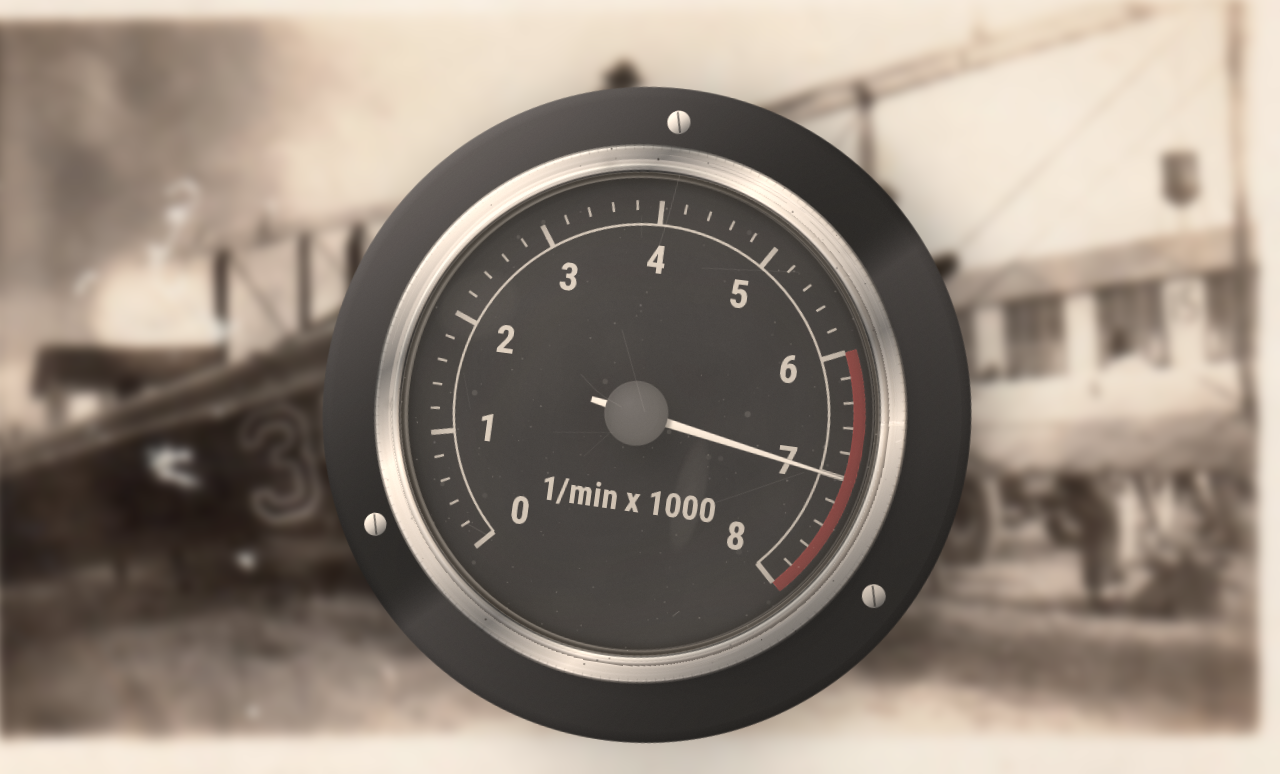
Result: 7000 rpm
